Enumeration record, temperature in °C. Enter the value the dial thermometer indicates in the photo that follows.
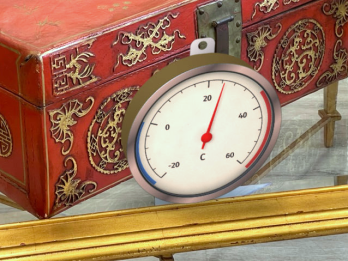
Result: 24 °C
